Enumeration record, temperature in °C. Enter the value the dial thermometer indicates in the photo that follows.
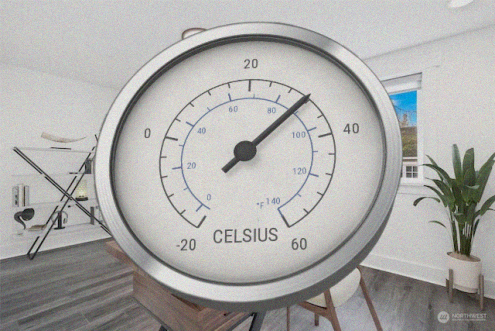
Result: 32 °C
